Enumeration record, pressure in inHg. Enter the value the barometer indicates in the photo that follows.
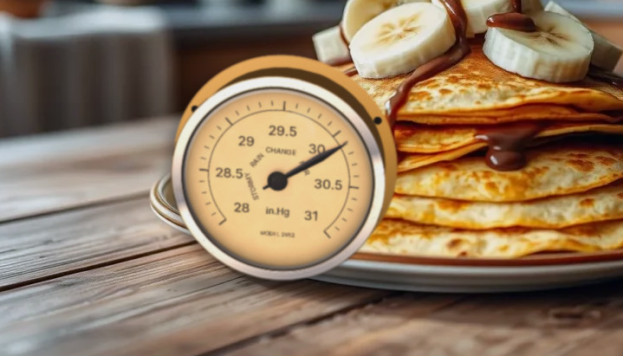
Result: 30.1 inHg
